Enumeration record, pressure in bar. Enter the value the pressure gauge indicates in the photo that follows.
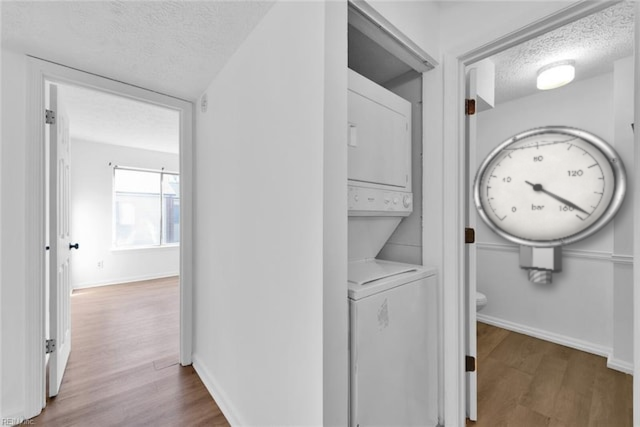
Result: 155 bar
